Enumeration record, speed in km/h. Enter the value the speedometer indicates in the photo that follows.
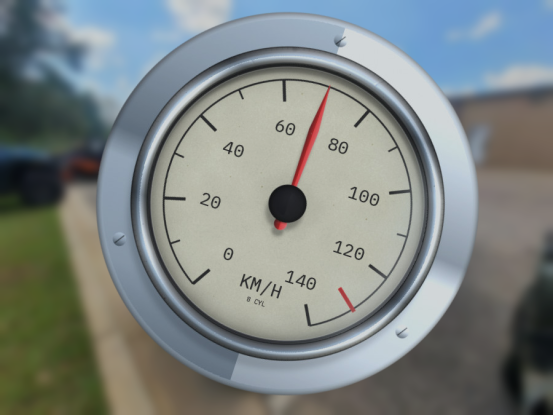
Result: 70 km/h
